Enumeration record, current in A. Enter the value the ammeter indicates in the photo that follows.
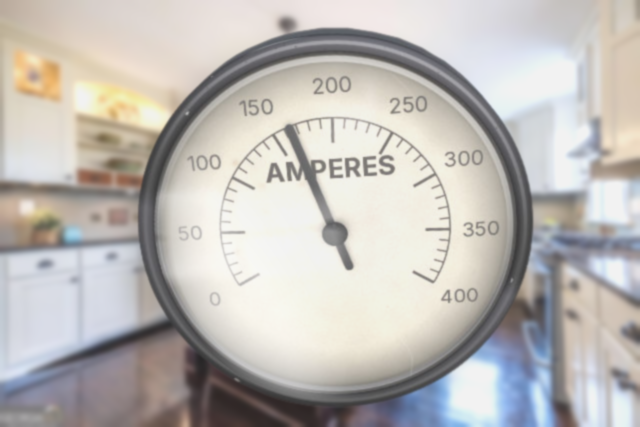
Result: 165 A
